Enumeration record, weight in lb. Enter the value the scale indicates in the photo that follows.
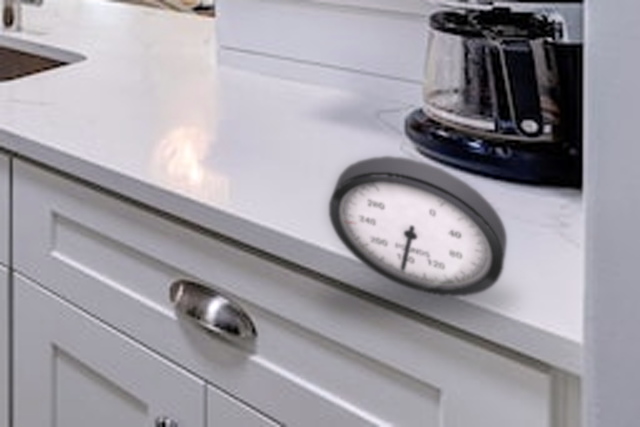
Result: 160 lb
